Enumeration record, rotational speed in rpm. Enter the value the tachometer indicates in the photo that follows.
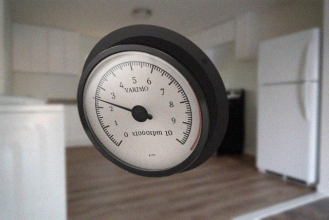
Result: 2500 rpm
